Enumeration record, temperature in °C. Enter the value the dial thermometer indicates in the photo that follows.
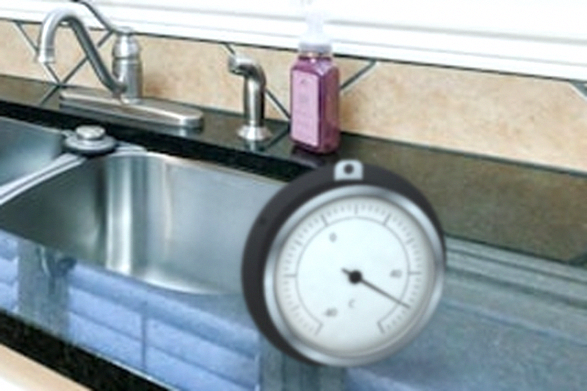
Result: 50 °C
